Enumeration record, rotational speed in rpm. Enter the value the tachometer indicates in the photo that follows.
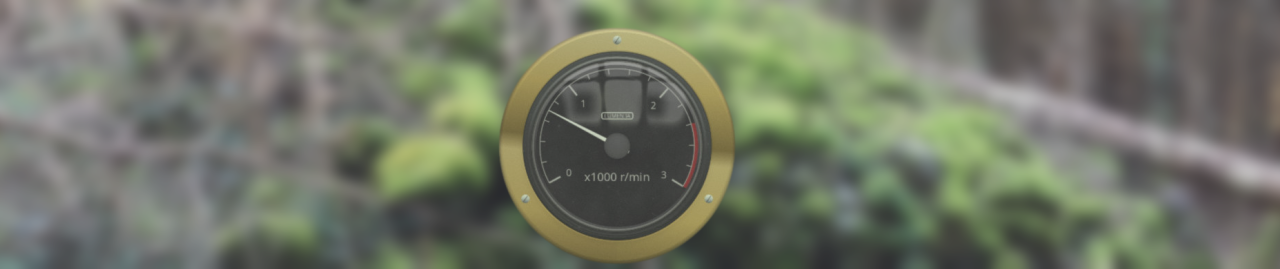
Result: 700 rpm
